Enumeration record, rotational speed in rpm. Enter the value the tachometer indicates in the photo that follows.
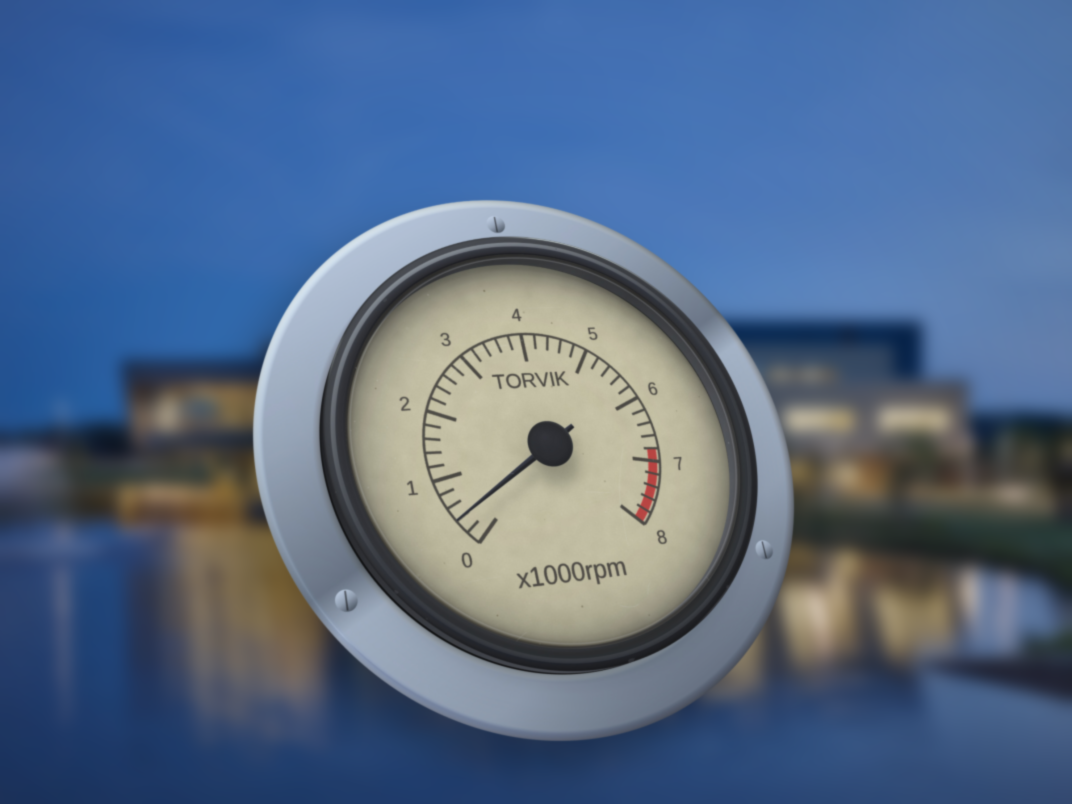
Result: 400 rpm
